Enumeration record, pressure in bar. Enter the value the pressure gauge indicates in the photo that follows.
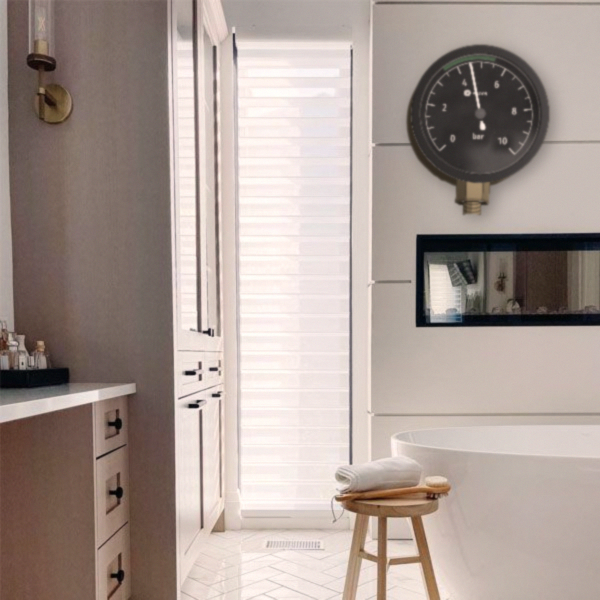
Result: 4.5 bar
